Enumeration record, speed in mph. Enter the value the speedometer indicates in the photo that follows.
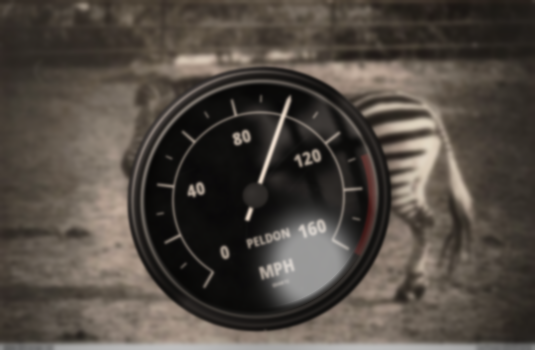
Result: 100 mph
